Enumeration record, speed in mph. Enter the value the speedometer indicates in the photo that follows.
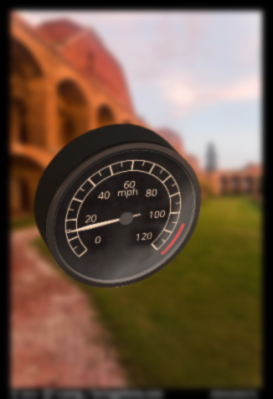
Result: 15 mph
